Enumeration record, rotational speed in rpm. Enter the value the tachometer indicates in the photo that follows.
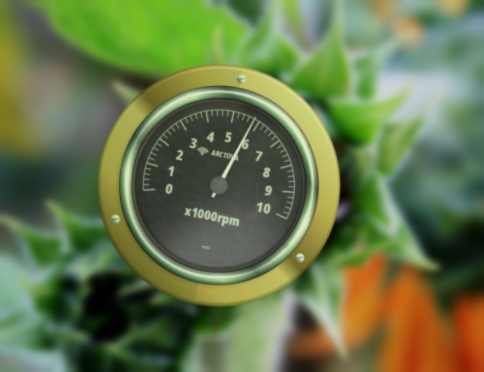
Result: 5800 rpm
